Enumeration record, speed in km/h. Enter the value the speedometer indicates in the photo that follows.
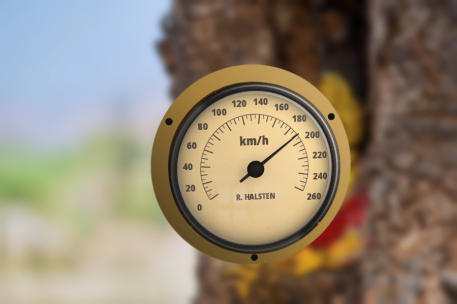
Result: 190 km/h
